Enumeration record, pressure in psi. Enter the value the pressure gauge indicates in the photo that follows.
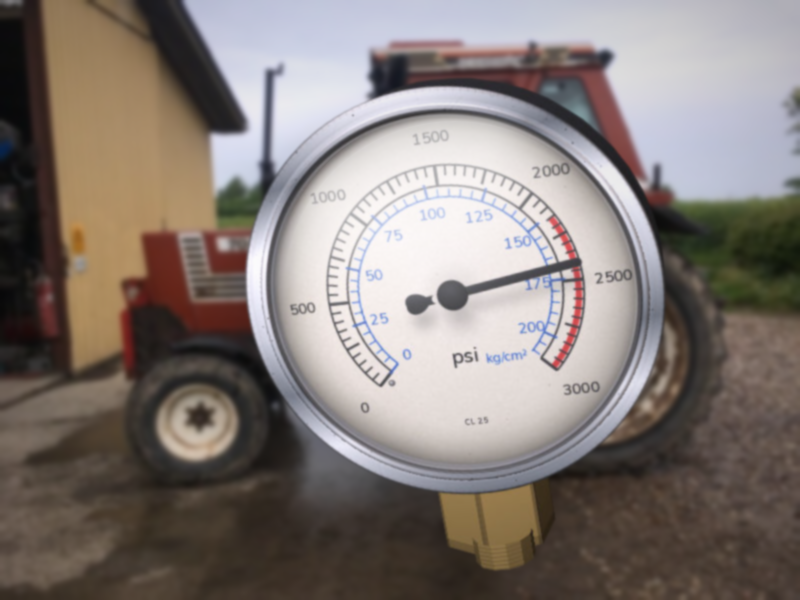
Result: 2400 psi
